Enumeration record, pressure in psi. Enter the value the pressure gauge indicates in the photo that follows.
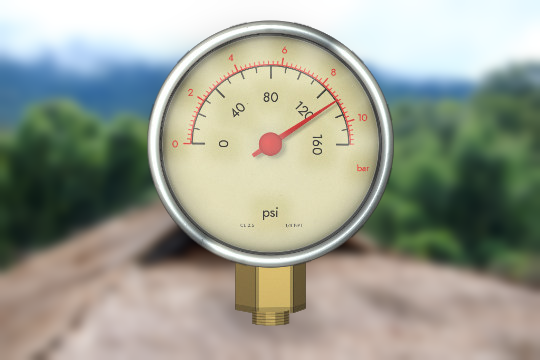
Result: 130 psi
